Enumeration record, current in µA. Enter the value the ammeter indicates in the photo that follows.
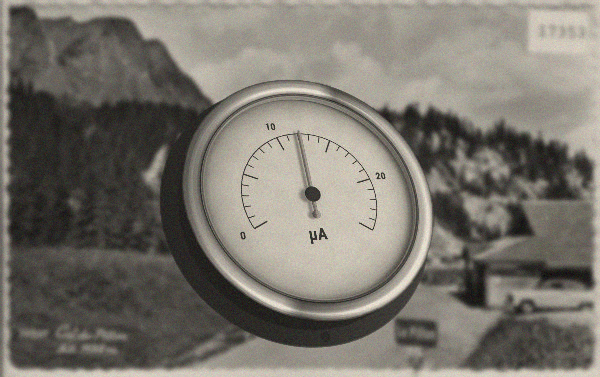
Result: 12 µA
